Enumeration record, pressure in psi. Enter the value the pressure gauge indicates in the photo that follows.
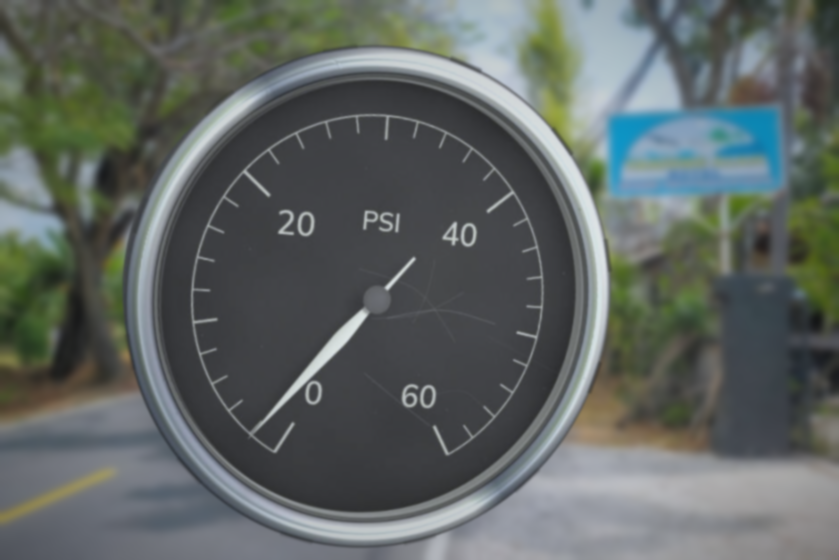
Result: 2 psi
